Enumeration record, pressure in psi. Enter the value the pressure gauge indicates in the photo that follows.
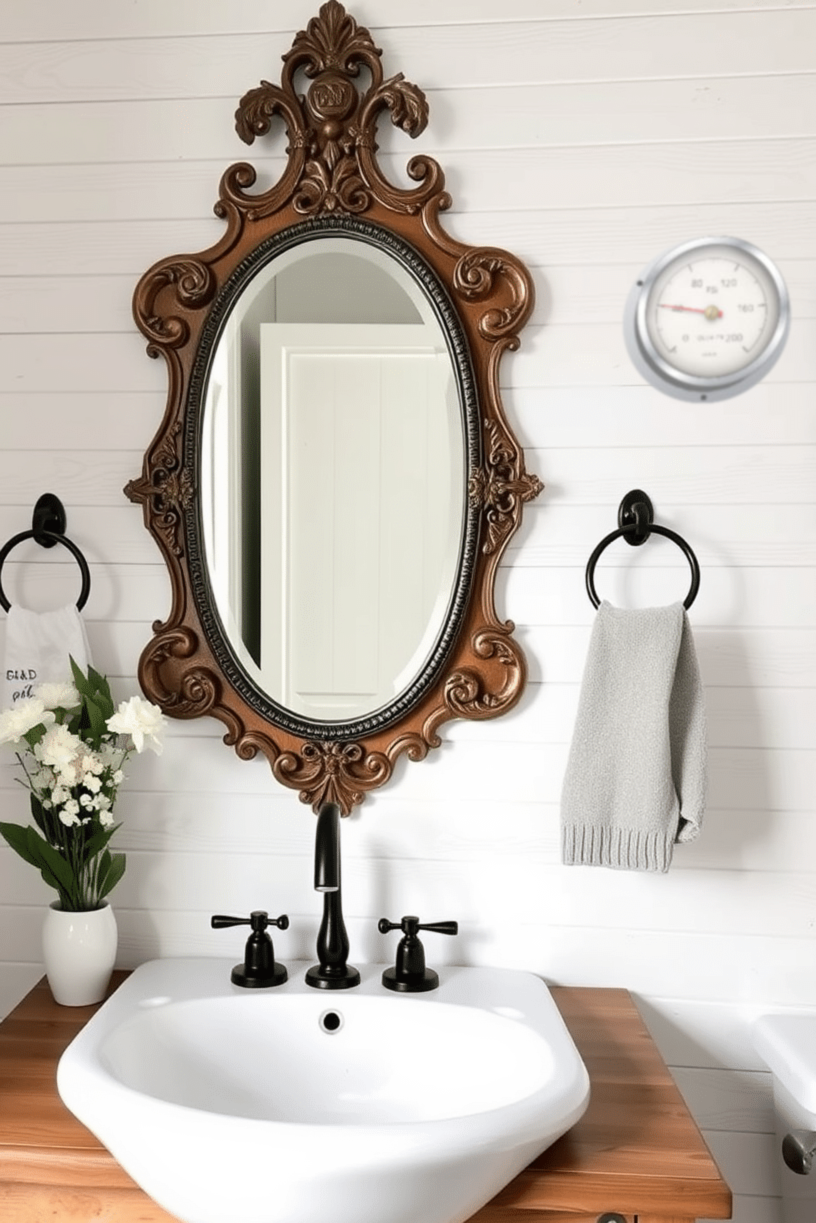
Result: 40 psi
